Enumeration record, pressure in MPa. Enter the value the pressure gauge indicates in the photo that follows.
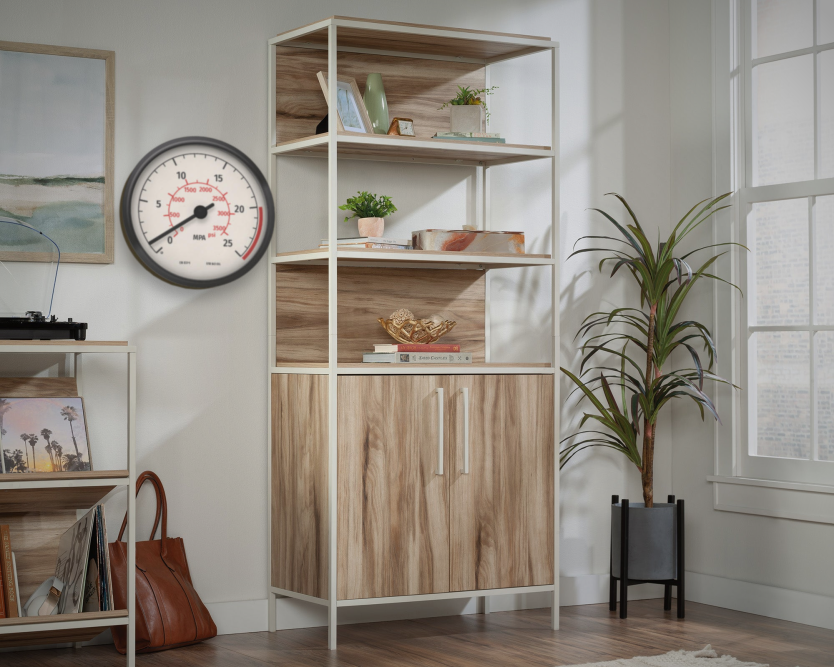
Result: 1 MPa
